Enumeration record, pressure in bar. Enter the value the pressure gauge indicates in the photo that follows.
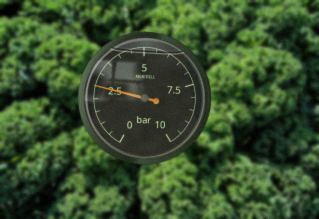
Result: 2.5 bar
